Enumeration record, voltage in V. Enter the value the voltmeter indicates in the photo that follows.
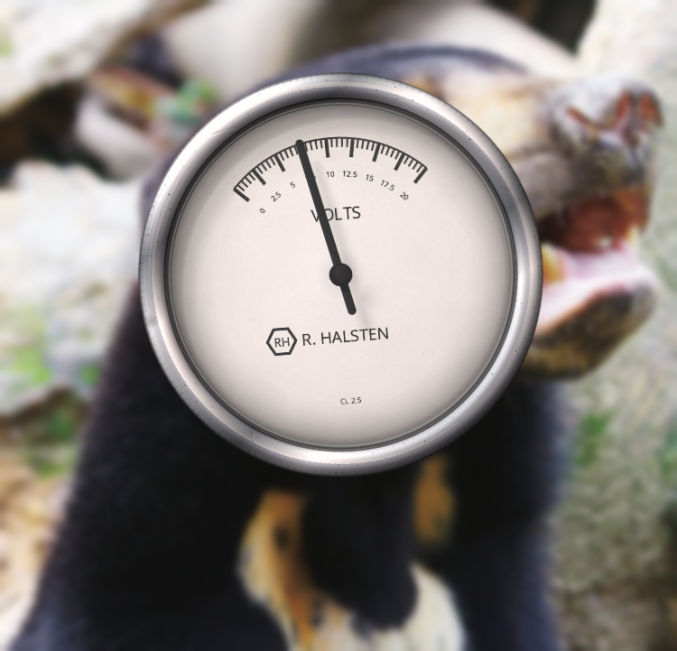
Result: 7.5 V
